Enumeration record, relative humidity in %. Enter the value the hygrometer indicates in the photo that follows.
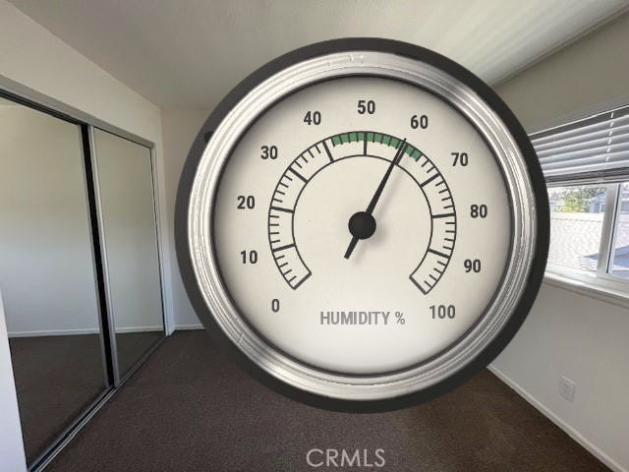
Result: 59 %
